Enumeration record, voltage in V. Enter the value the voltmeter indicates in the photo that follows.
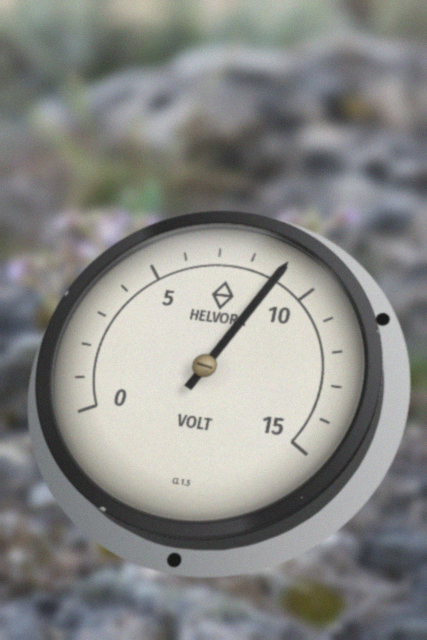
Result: 9 V
